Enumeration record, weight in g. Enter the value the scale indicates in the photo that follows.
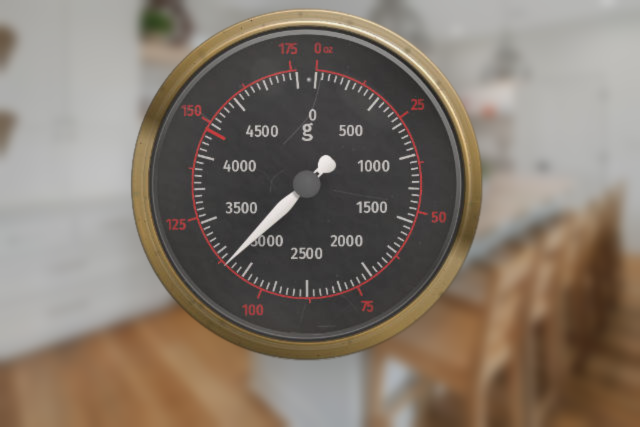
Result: 3150 g
